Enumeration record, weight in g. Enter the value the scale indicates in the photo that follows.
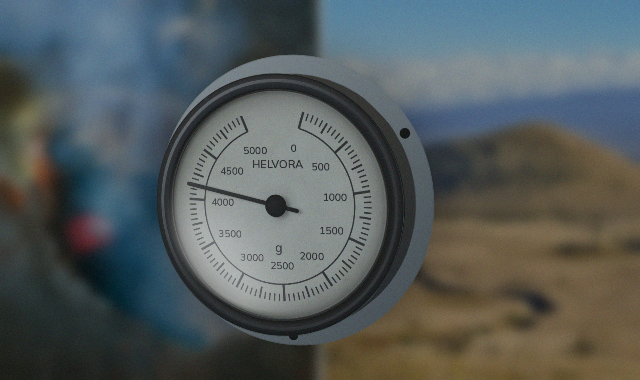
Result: 4150 g
